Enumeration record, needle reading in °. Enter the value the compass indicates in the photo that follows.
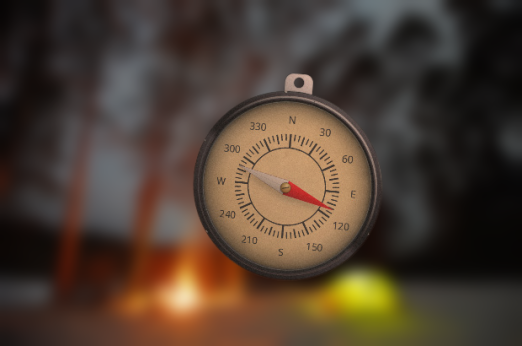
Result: 110 °
